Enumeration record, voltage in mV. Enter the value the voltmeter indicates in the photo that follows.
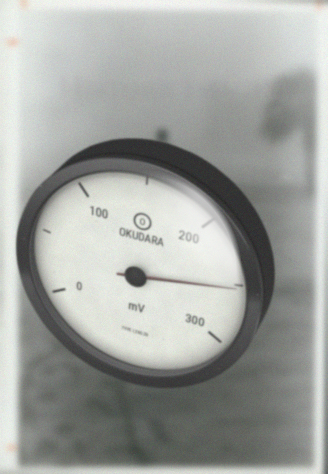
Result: 250 mV
